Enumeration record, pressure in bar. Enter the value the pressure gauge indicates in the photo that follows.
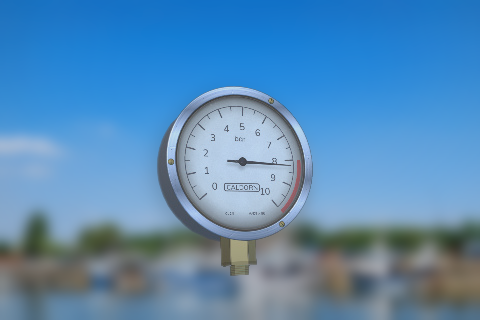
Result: 8.25 bar
